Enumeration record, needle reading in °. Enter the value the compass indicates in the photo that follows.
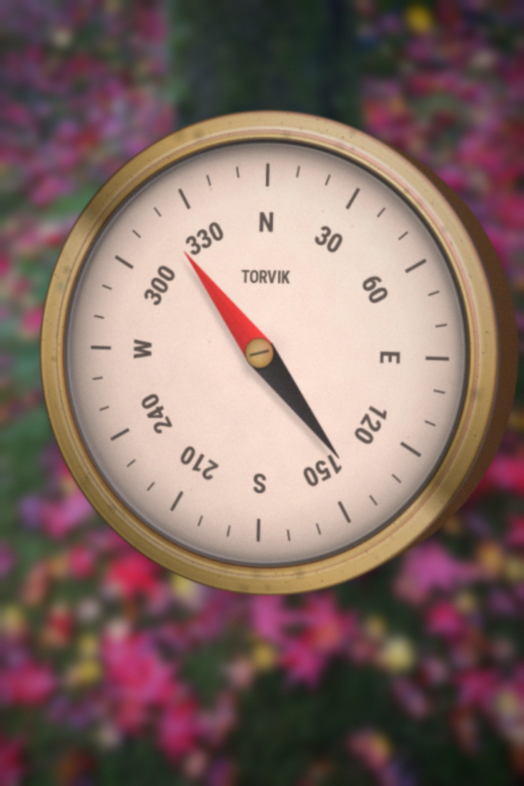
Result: 320 °
